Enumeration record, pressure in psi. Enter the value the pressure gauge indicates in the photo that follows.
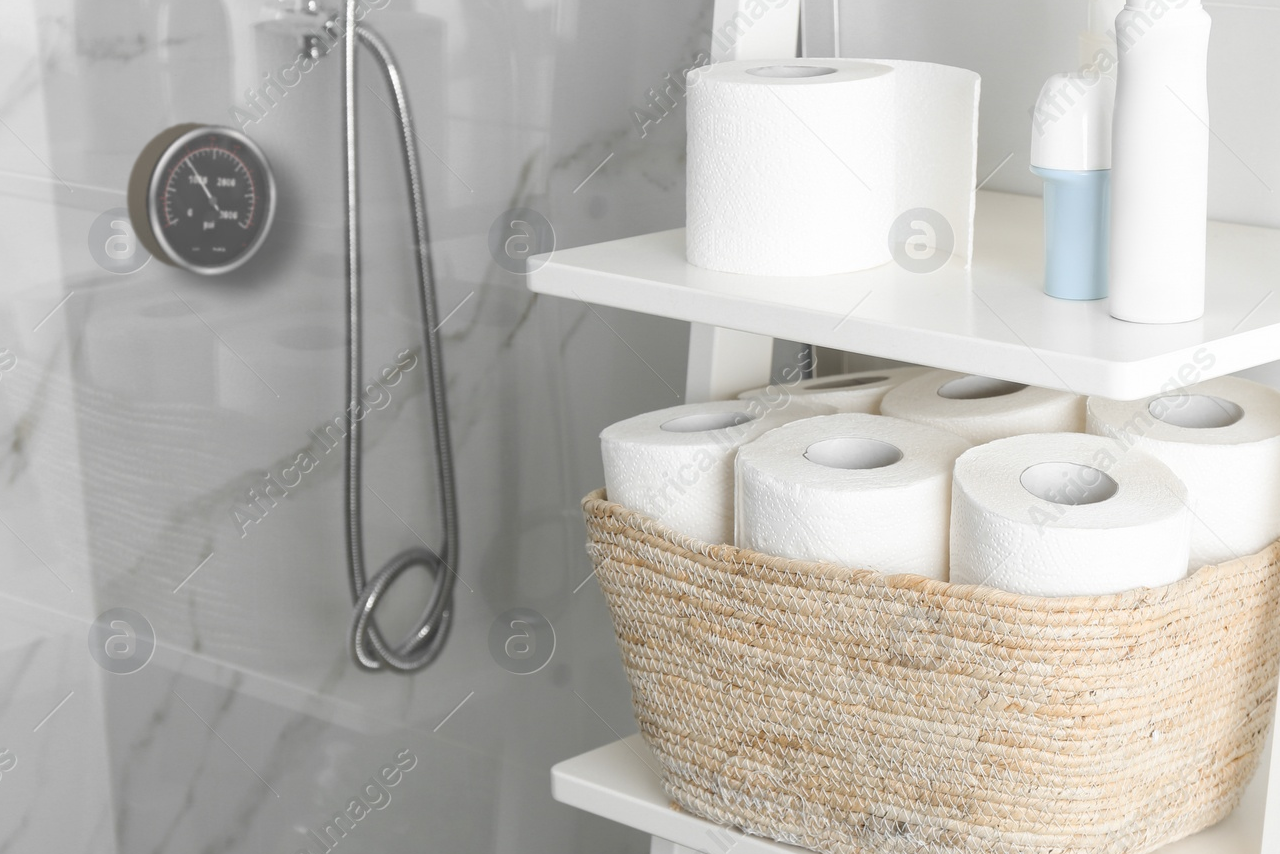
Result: 1000 psi
